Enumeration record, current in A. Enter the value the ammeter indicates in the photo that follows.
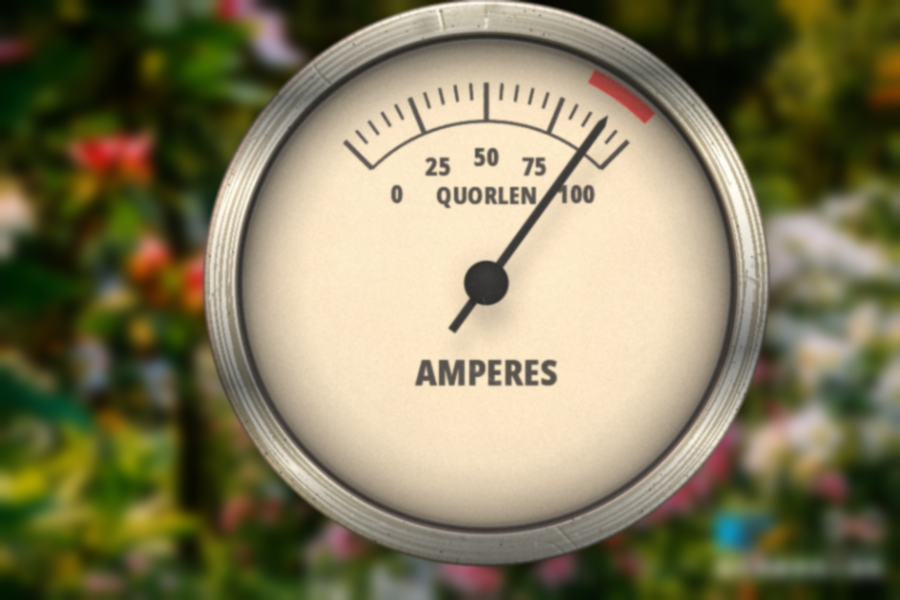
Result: 90 A
